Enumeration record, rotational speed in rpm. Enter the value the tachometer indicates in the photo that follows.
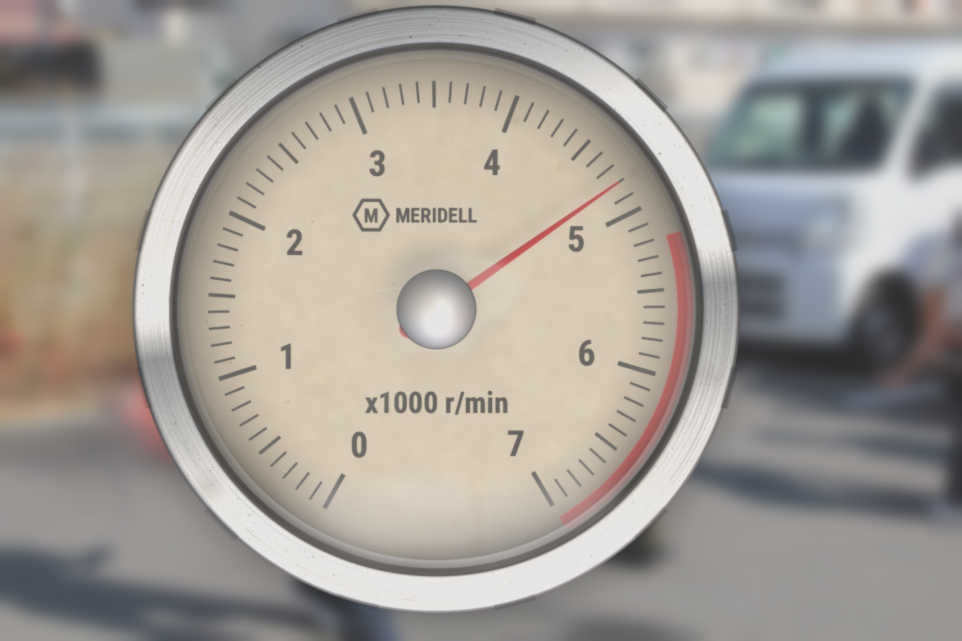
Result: 4800 rpm
